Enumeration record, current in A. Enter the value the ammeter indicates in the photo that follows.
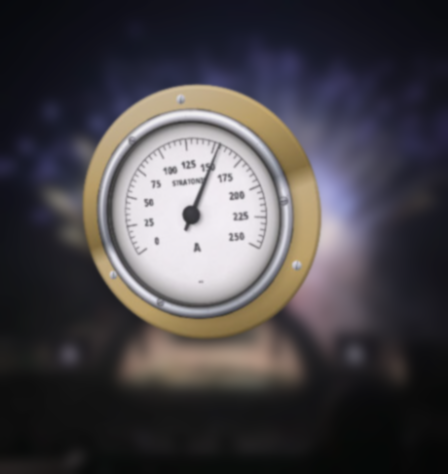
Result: 155 A
